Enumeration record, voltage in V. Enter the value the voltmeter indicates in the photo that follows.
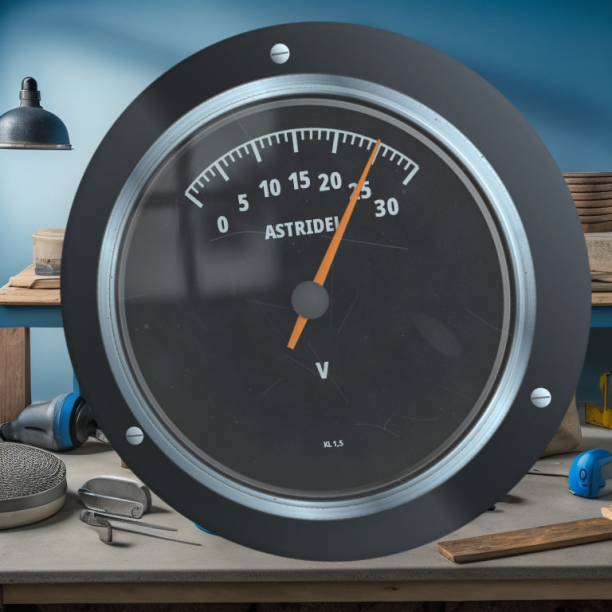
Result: 25 V
